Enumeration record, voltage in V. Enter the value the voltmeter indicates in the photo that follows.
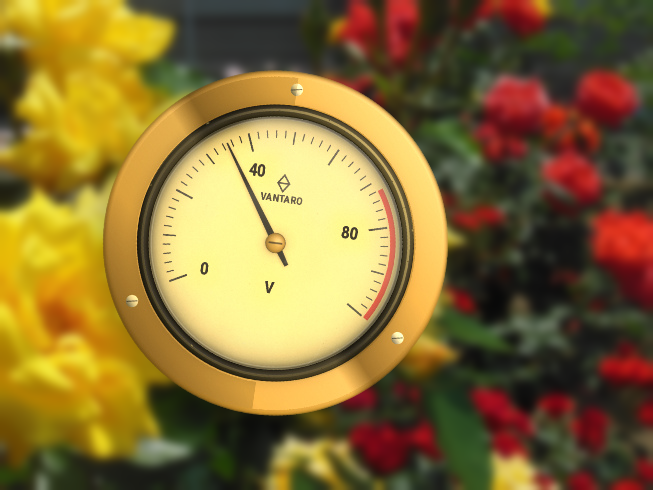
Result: 35 V
